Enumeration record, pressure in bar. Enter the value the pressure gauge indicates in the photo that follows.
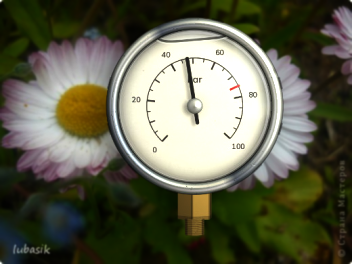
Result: 47.5 bar
